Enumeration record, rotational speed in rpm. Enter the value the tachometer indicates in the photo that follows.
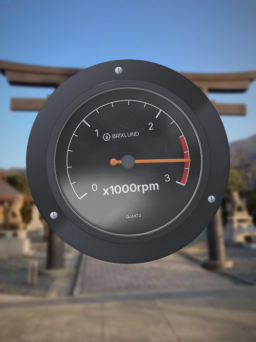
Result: 2700 rpm
